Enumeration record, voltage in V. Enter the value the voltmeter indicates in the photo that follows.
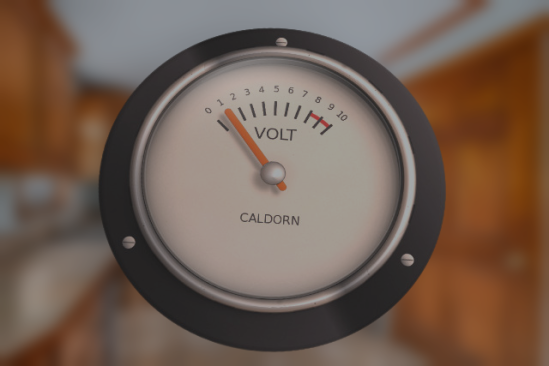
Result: 1 V
